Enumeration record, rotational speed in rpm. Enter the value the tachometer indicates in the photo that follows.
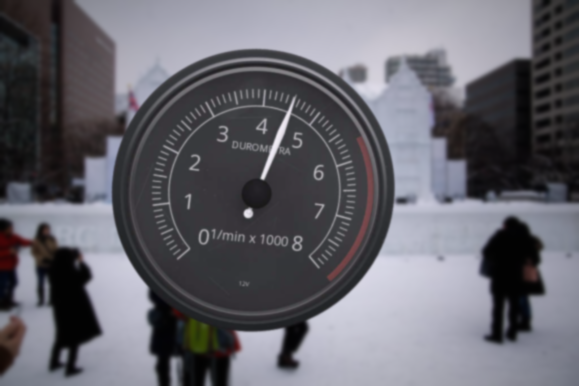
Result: 4500 rpm
